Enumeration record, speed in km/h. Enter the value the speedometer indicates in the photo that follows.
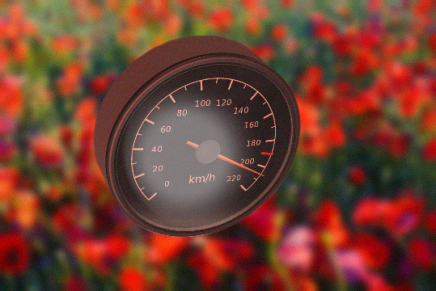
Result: 205 km/h
